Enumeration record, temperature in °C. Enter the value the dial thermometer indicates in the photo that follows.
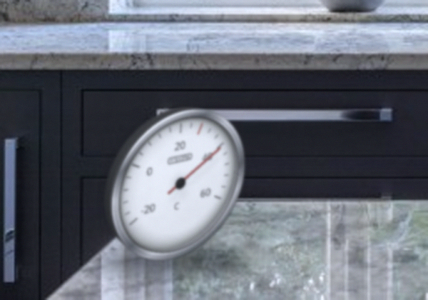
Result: 40 °C
